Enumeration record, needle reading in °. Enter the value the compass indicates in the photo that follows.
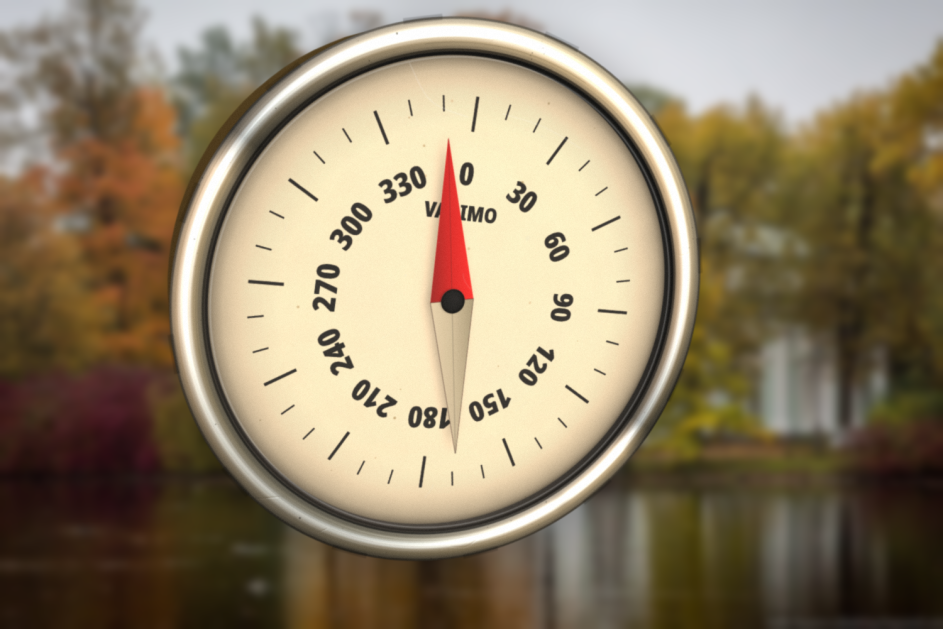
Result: 350 °
